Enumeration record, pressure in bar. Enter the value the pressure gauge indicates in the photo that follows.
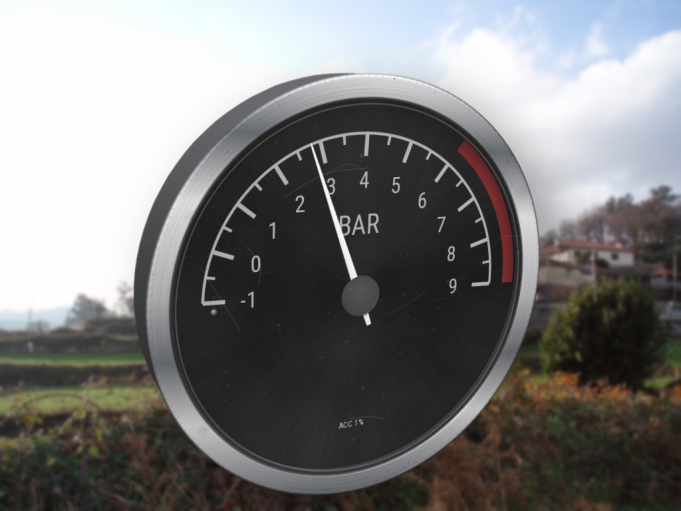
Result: 2.75 bar
